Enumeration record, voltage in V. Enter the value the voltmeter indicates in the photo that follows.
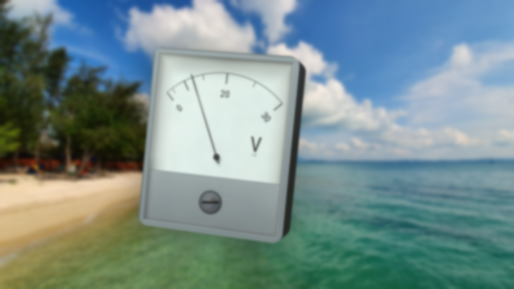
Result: 12.5 V
